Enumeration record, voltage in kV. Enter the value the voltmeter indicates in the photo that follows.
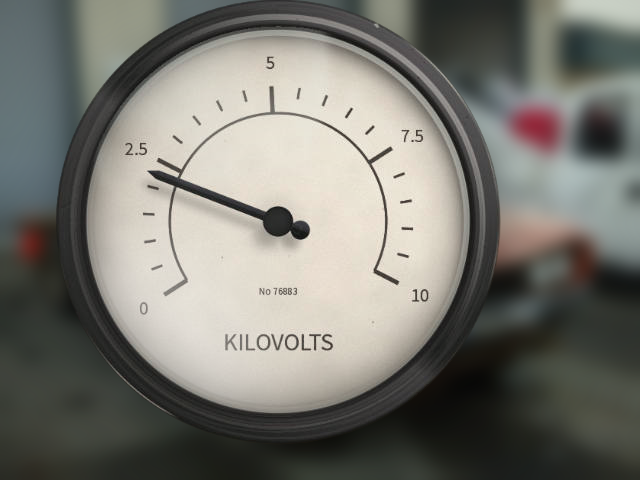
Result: 2.25 kV
